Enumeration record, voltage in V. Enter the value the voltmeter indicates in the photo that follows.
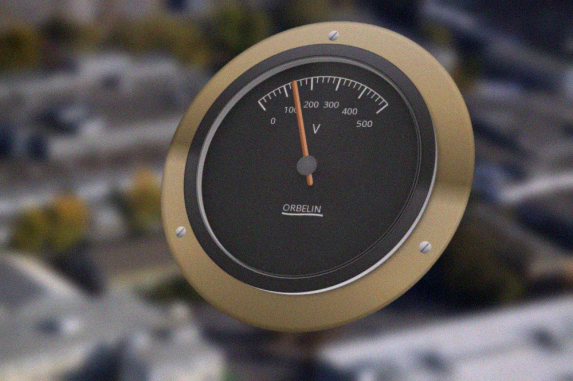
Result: 140 V
